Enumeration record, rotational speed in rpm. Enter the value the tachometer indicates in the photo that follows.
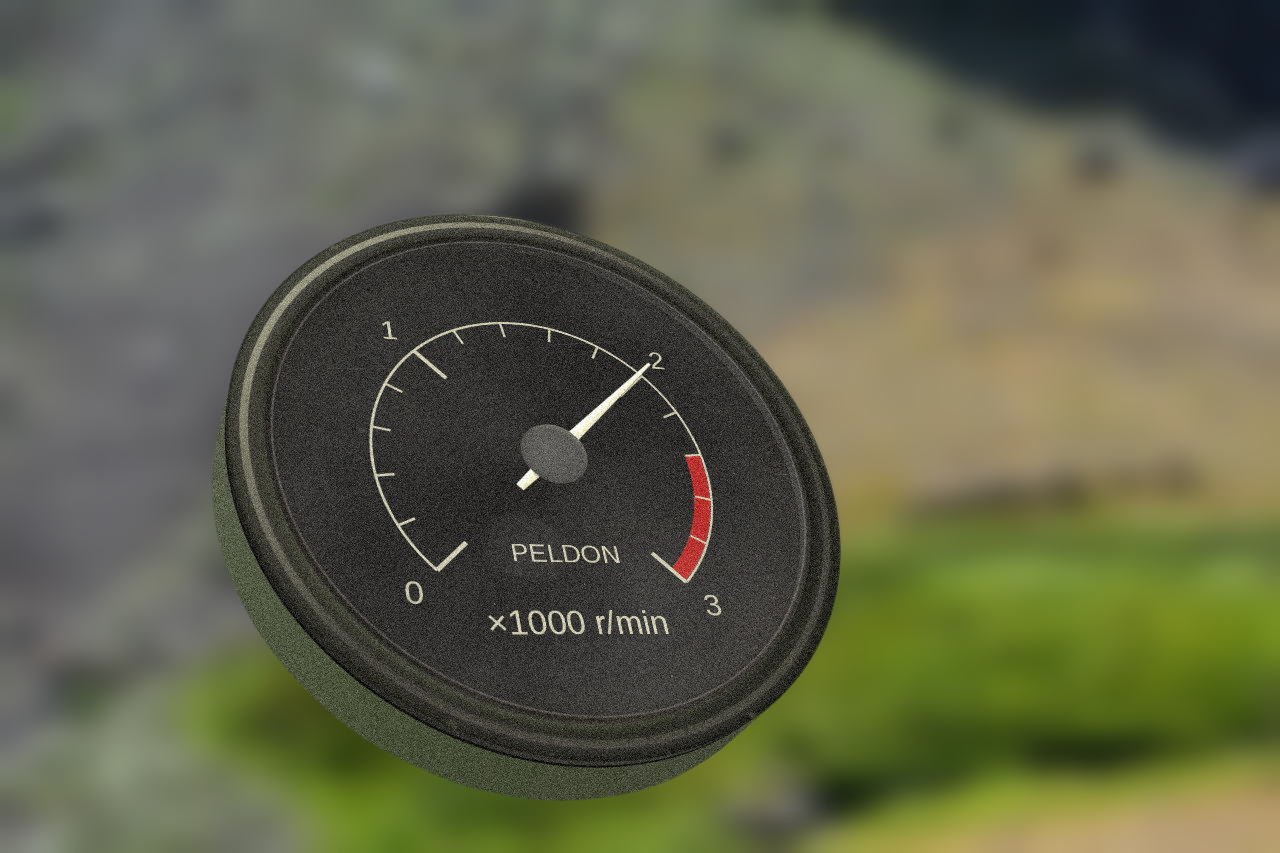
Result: 2000 rpm
